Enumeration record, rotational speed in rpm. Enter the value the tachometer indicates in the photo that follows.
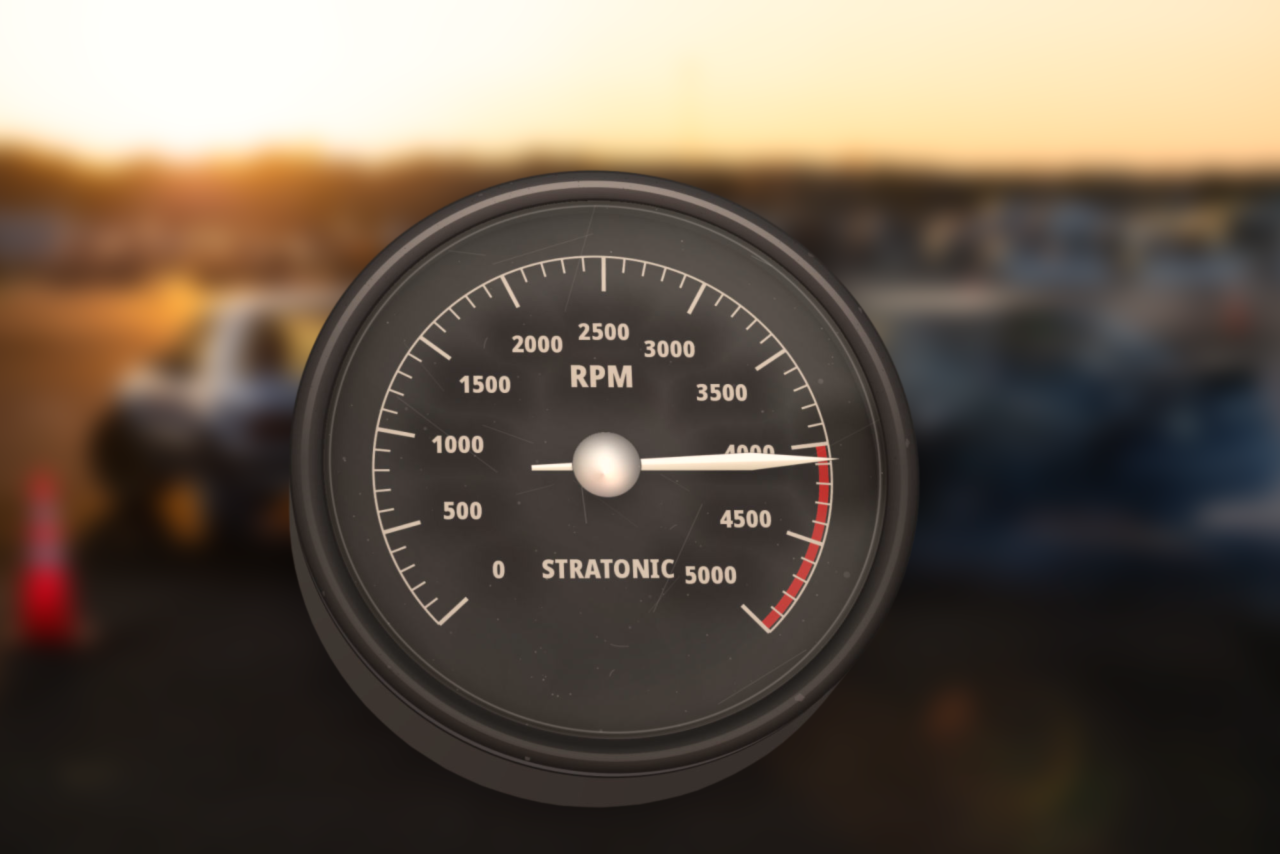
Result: 4100 rpm
